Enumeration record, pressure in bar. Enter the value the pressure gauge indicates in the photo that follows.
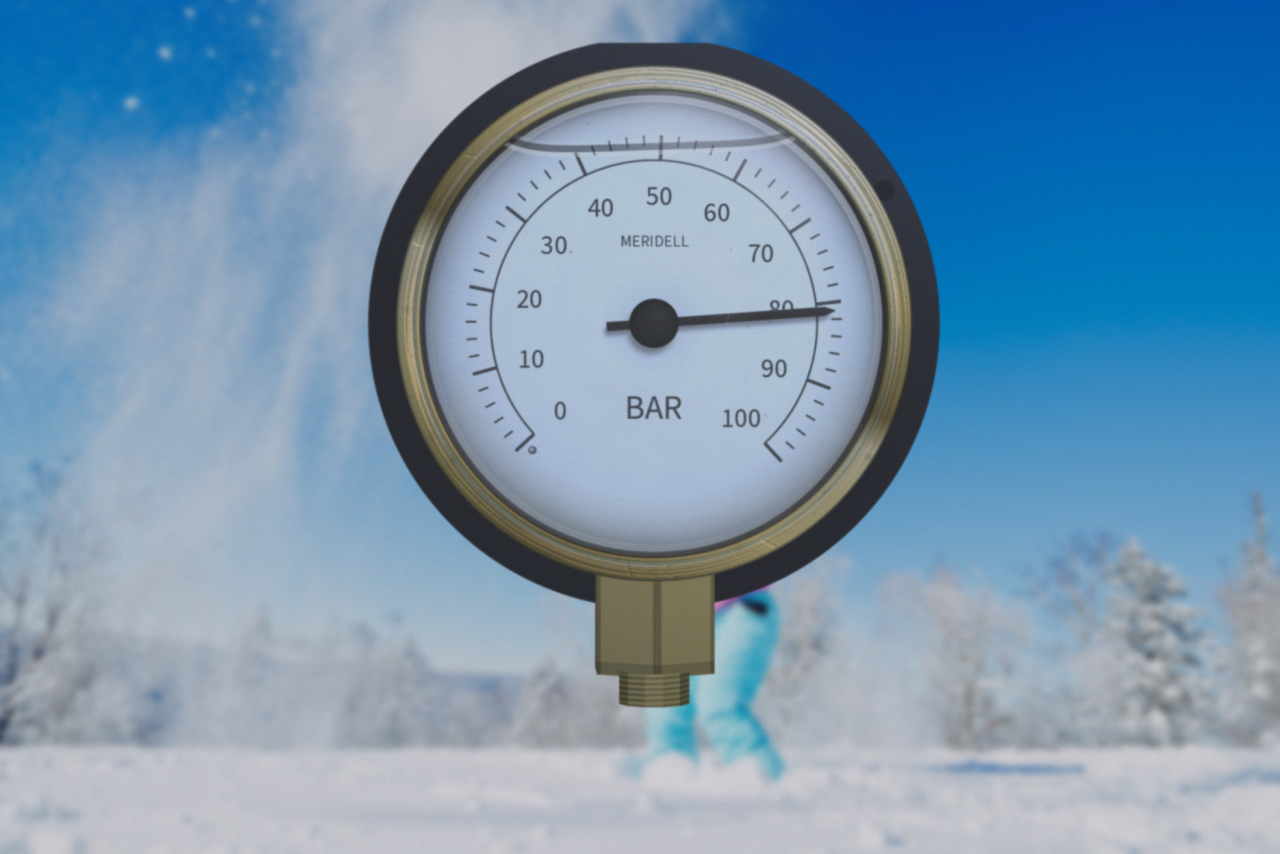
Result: 81 bar
